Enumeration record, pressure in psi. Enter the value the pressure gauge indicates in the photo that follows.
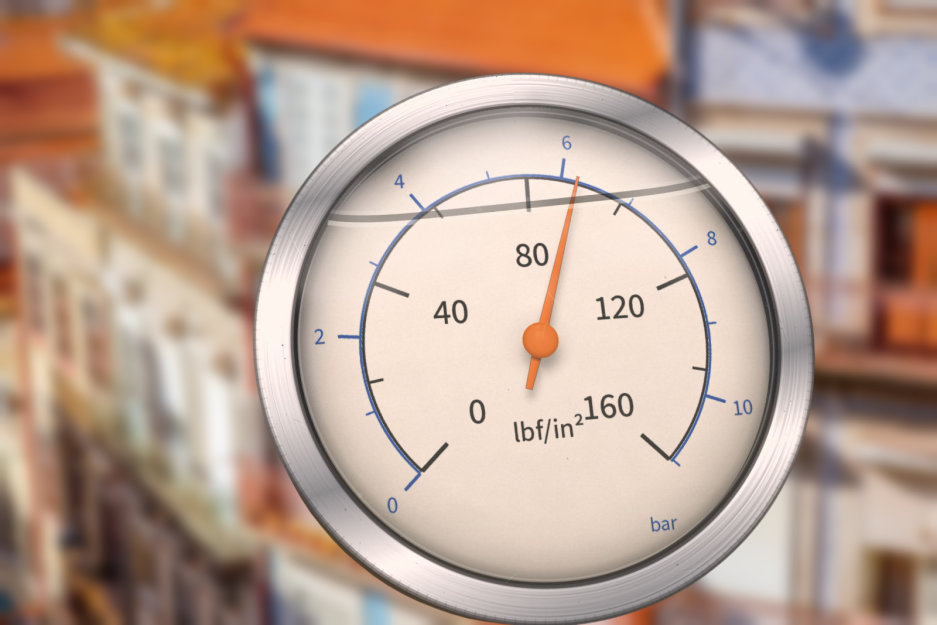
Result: 90 psi
